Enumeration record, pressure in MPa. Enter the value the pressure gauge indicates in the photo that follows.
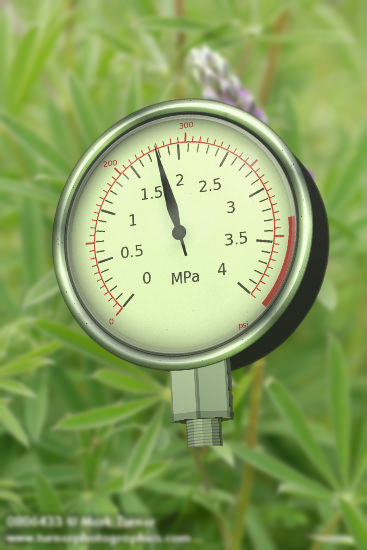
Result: 1.8 MPa
